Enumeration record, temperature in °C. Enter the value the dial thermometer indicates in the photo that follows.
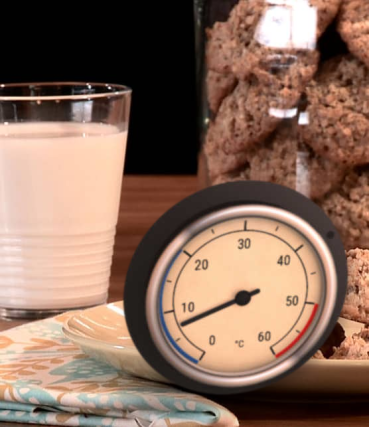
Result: 7.5 °C
